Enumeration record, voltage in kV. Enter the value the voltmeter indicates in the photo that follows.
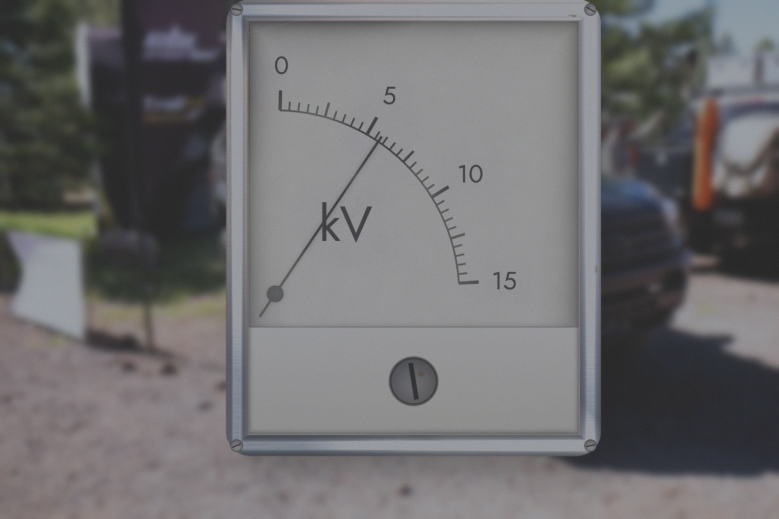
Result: 5.75 kV
